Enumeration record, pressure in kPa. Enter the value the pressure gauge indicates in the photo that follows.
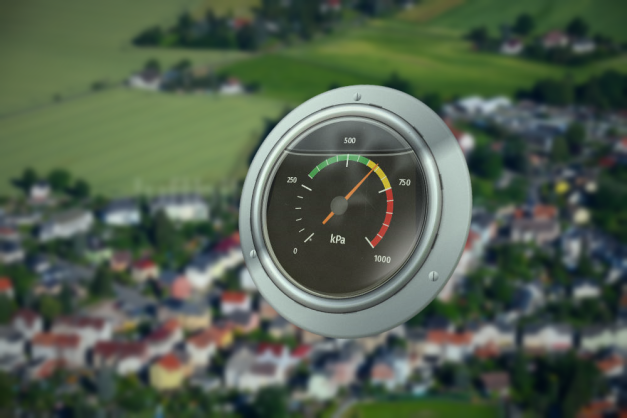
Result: 650 kPa
